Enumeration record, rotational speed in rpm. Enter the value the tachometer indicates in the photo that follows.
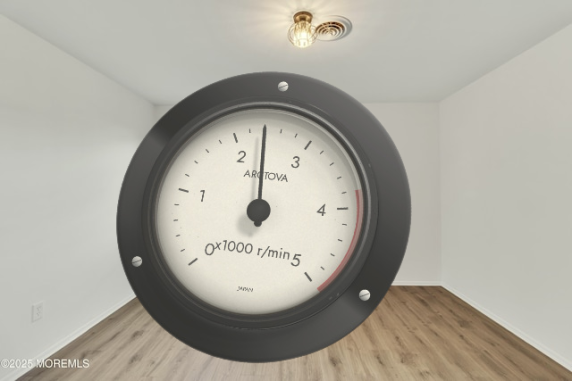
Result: 2400 rpm
